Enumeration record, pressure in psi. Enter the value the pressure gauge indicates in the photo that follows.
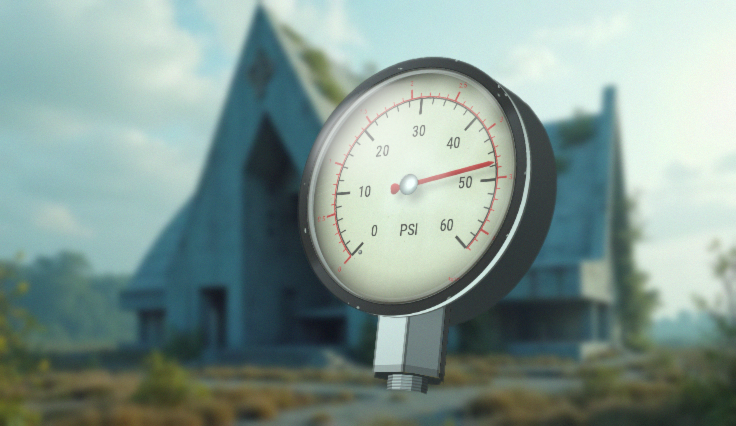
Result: 48 psi
